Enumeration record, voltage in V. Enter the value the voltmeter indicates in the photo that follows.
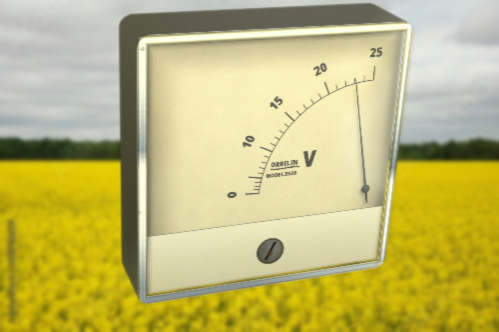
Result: 23 V
